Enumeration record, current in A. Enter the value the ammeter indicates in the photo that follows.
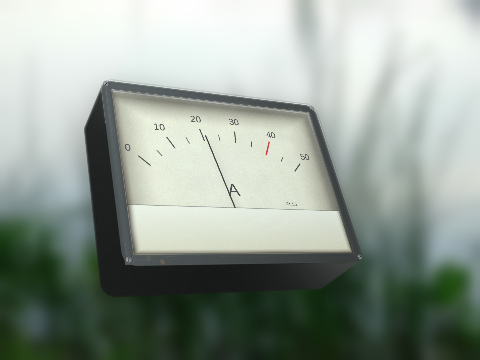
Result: 20 A
